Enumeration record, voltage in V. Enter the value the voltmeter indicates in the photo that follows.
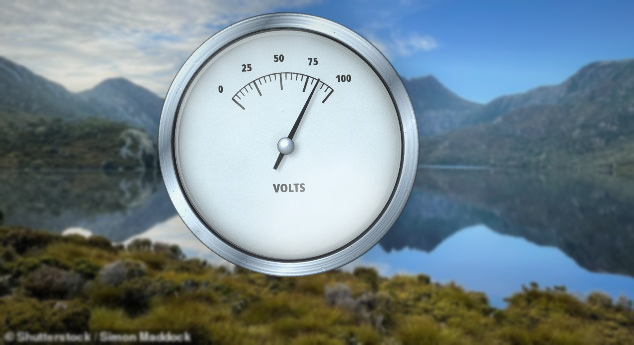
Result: 85 V
